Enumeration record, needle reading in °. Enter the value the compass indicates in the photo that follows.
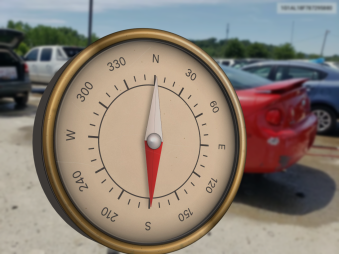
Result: 180 °
